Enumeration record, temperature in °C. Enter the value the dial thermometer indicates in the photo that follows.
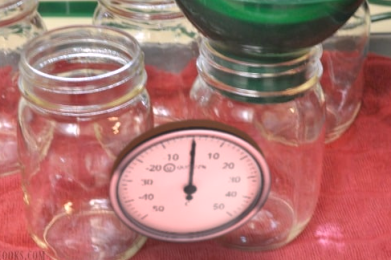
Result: 0 °C
